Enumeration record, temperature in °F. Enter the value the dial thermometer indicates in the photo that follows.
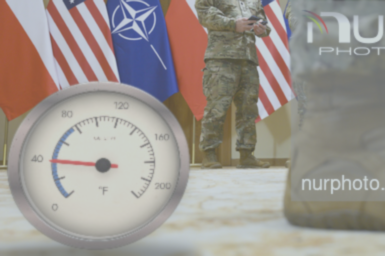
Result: 40 °F
